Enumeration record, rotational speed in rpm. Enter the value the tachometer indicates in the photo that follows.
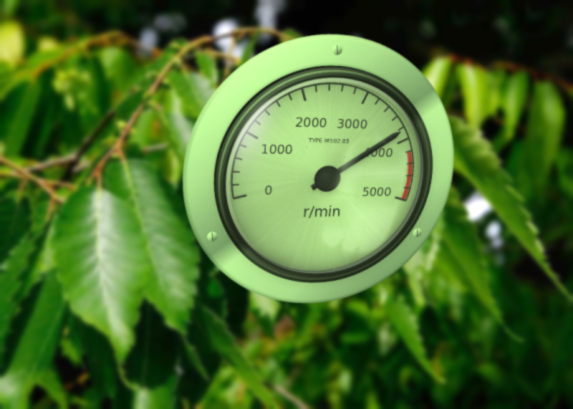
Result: 3800 rpm
